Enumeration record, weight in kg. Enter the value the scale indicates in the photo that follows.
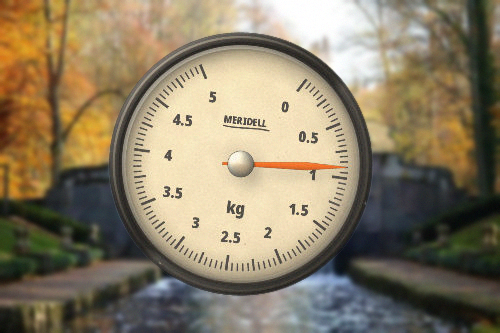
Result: 0.9 kg
